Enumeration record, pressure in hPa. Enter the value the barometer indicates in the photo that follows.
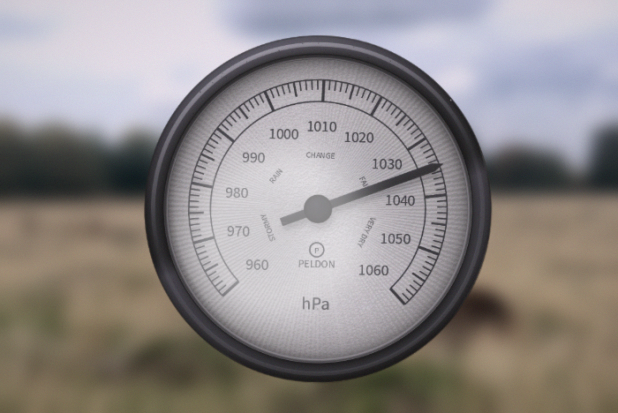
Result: 1035 hPa
